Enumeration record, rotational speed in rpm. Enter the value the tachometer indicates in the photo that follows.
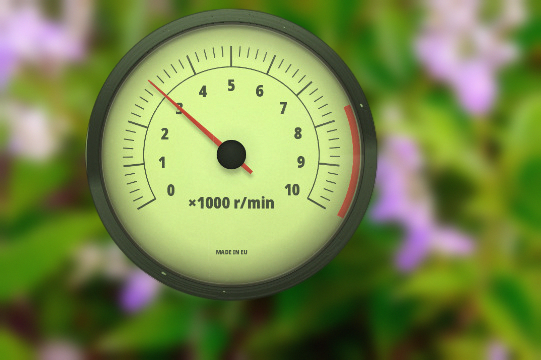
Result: 3000 rpm
